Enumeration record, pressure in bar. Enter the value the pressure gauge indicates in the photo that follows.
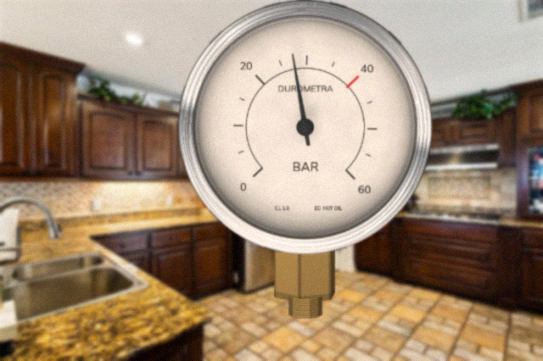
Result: 27.5 bar
